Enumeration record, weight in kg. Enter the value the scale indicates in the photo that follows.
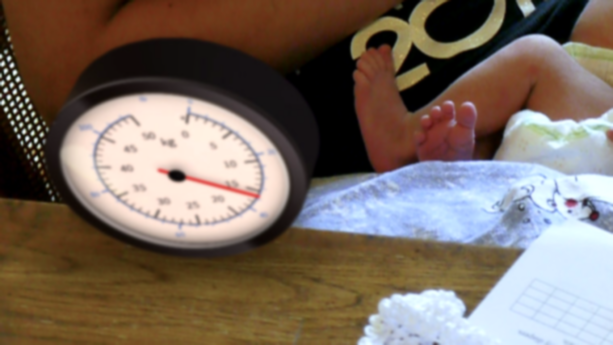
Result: 15 kg
